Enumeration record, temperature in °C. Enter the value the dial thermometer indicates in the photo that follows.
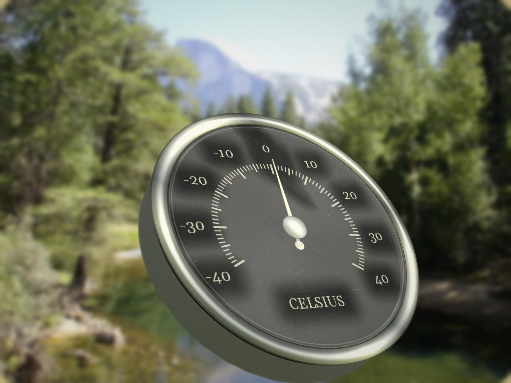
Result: 0 °C
